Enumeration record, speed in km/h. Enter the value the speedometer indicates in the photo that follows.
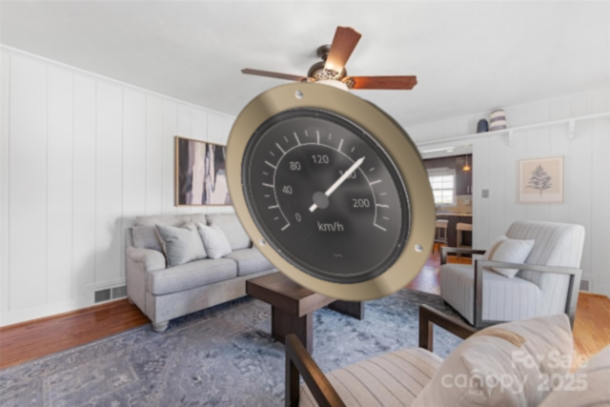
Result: 160 km/h
